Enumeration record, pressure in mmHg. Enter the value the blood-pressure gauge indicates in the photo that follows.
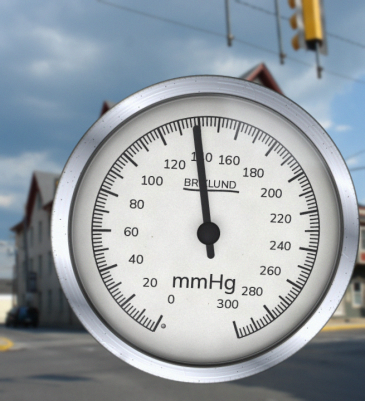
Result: 138 mmHg
